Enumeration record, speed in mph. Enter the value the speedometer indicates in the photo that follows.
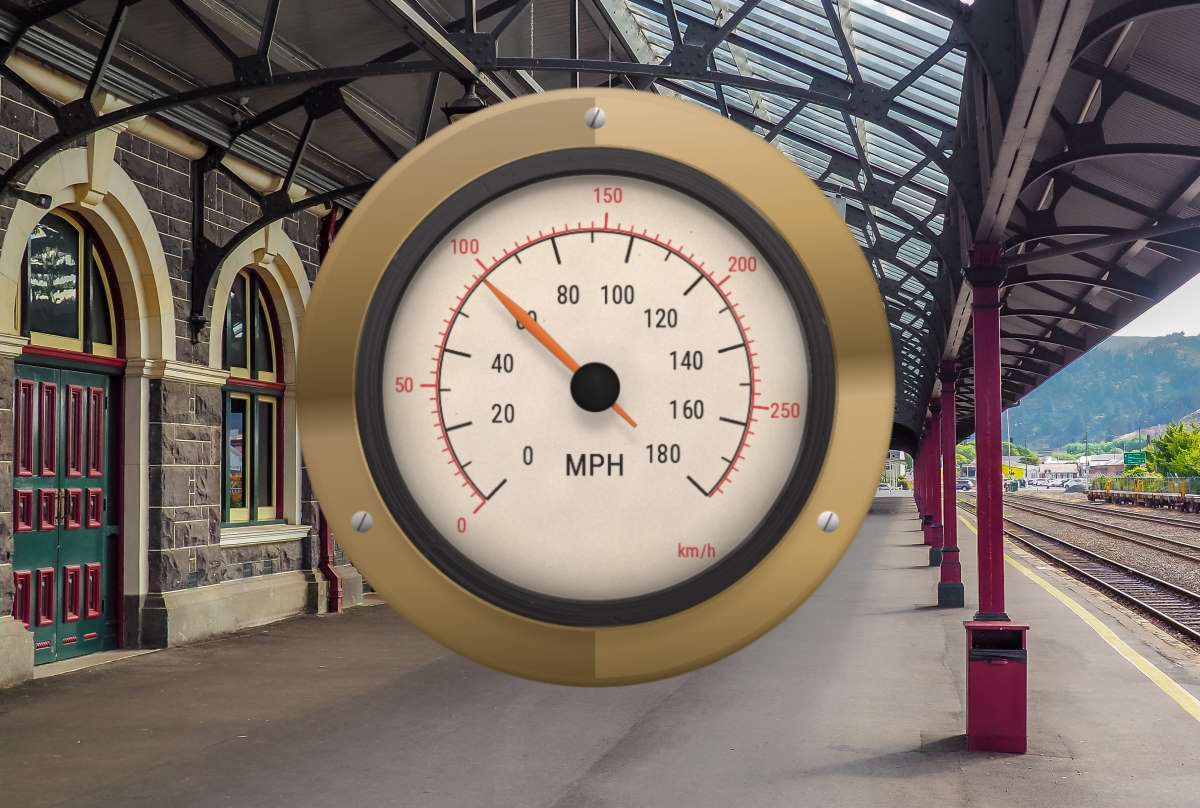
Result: 60 mph
